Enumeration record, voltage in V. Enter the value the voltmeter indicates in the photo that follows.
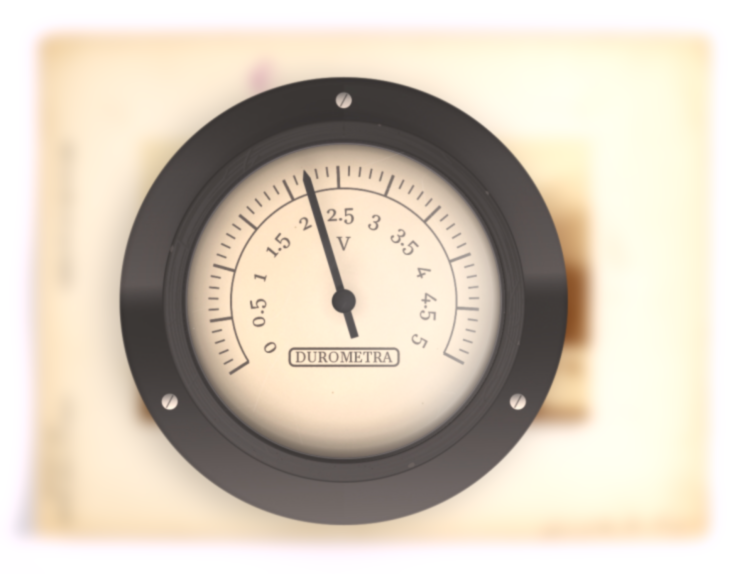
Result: 2.2 V
